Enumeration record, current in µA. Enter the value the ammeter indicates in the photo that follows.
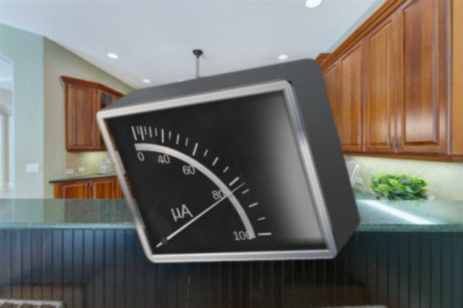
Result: 82.5 µA
